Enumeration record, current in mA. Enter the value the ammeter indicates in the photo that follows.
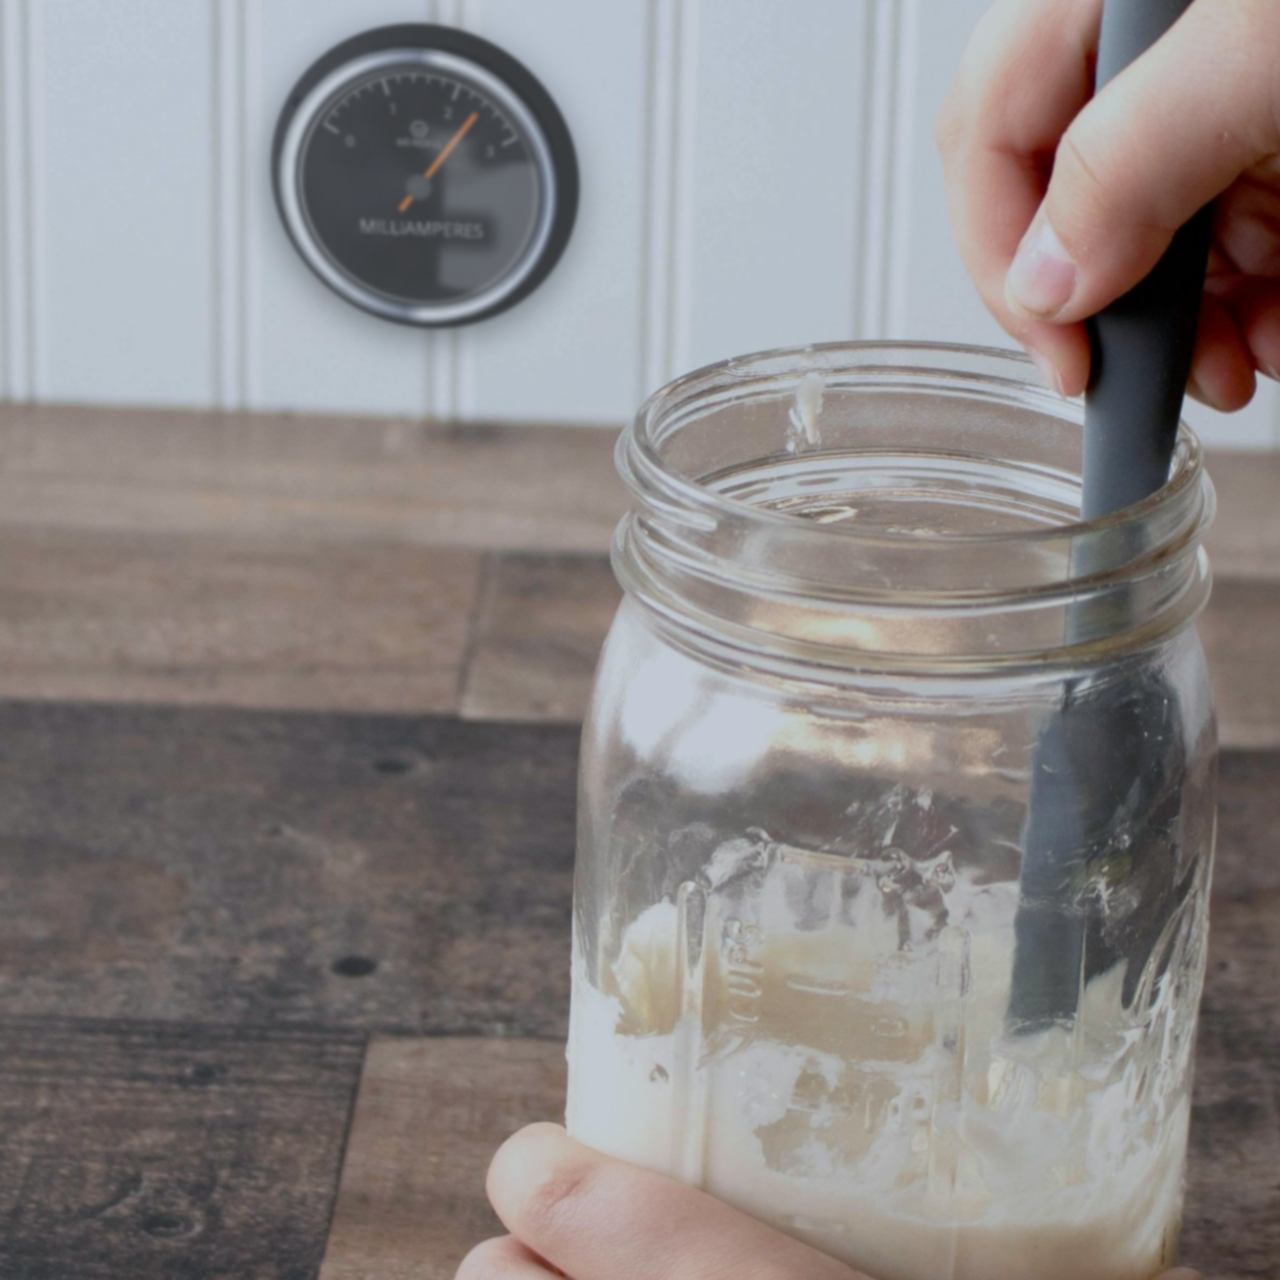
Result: 2.4 mA
